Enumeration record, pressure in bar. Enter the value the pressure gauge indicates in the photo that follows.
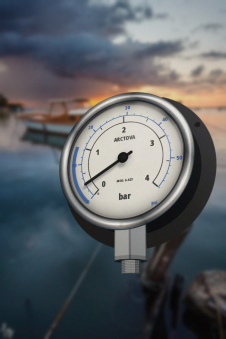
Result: 0.25 bar
